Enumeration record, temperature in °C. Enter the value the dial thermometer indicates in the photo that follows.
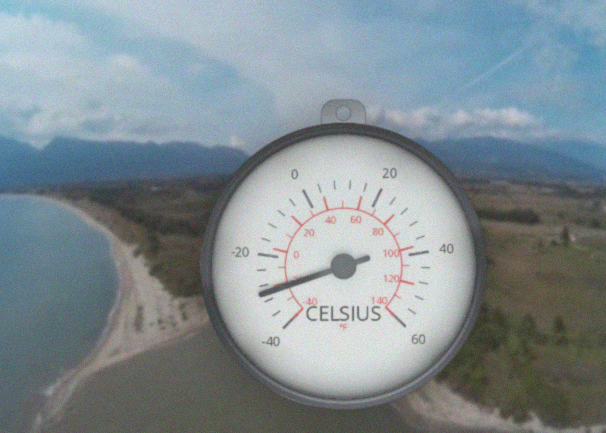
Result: -30 °C
